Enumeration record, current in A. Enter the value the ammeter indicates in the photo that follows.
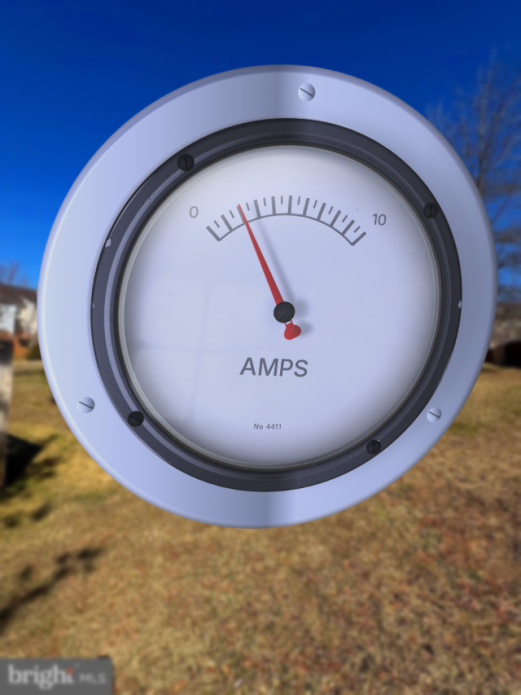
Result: 2 A
